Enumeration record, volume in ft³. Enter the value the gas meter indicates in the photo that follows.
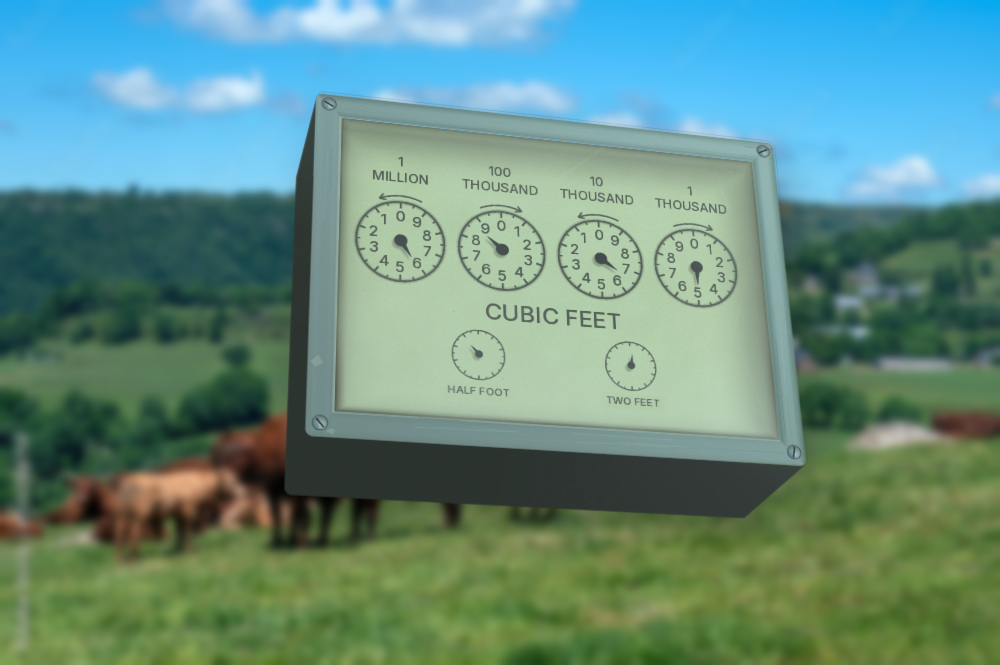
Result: 586500 ft³
